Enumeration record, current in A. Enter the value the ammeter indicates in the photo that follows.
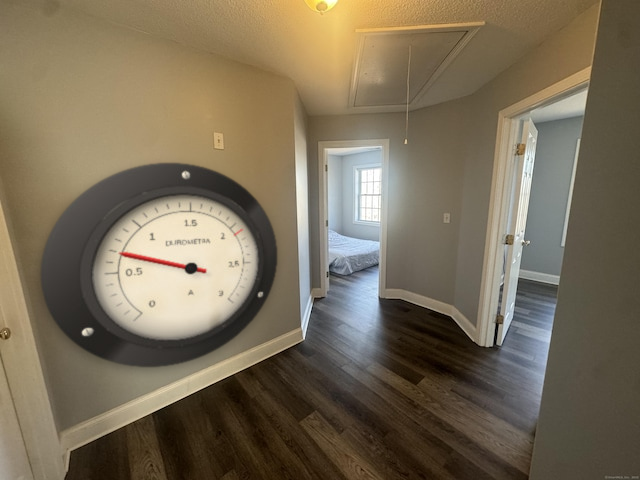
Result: 0.7 A
